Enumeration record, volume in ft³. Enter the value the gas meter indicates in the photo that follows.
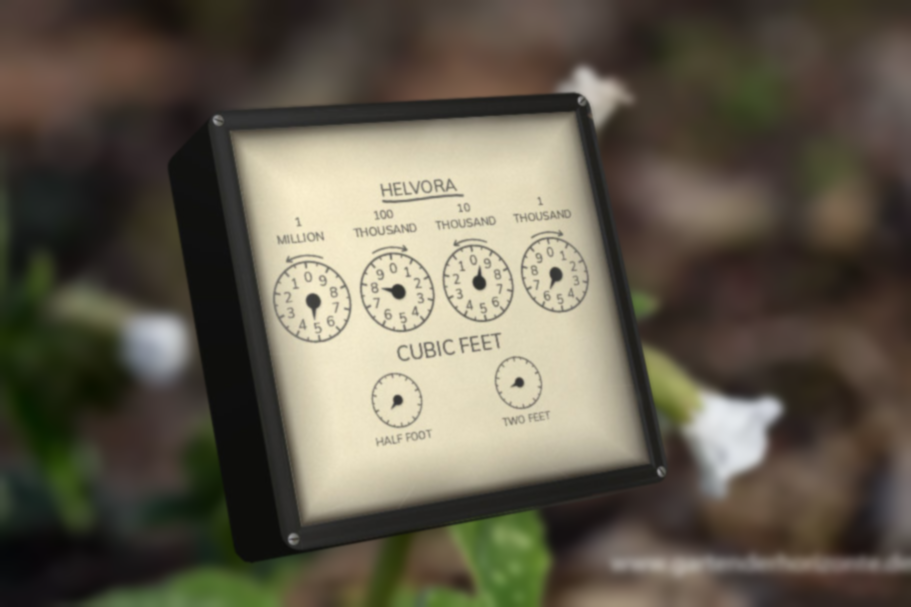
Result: 479600 ft³
